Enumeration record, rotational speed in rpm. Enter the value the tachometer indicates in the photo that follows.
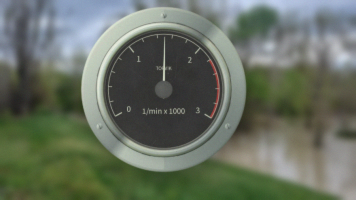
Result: 1500 rpm
